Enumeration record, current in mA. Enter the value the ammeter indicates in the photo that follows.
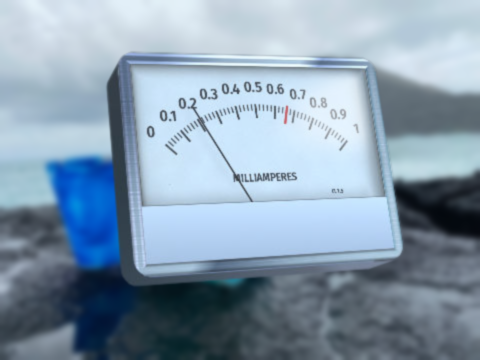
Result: 0.2 mA
